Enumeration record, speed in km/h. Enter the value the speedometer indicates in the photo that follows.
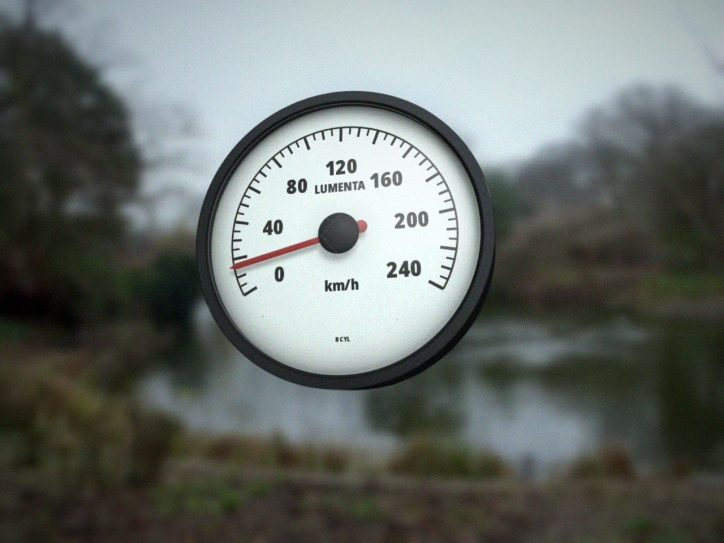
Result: 15 km/h
